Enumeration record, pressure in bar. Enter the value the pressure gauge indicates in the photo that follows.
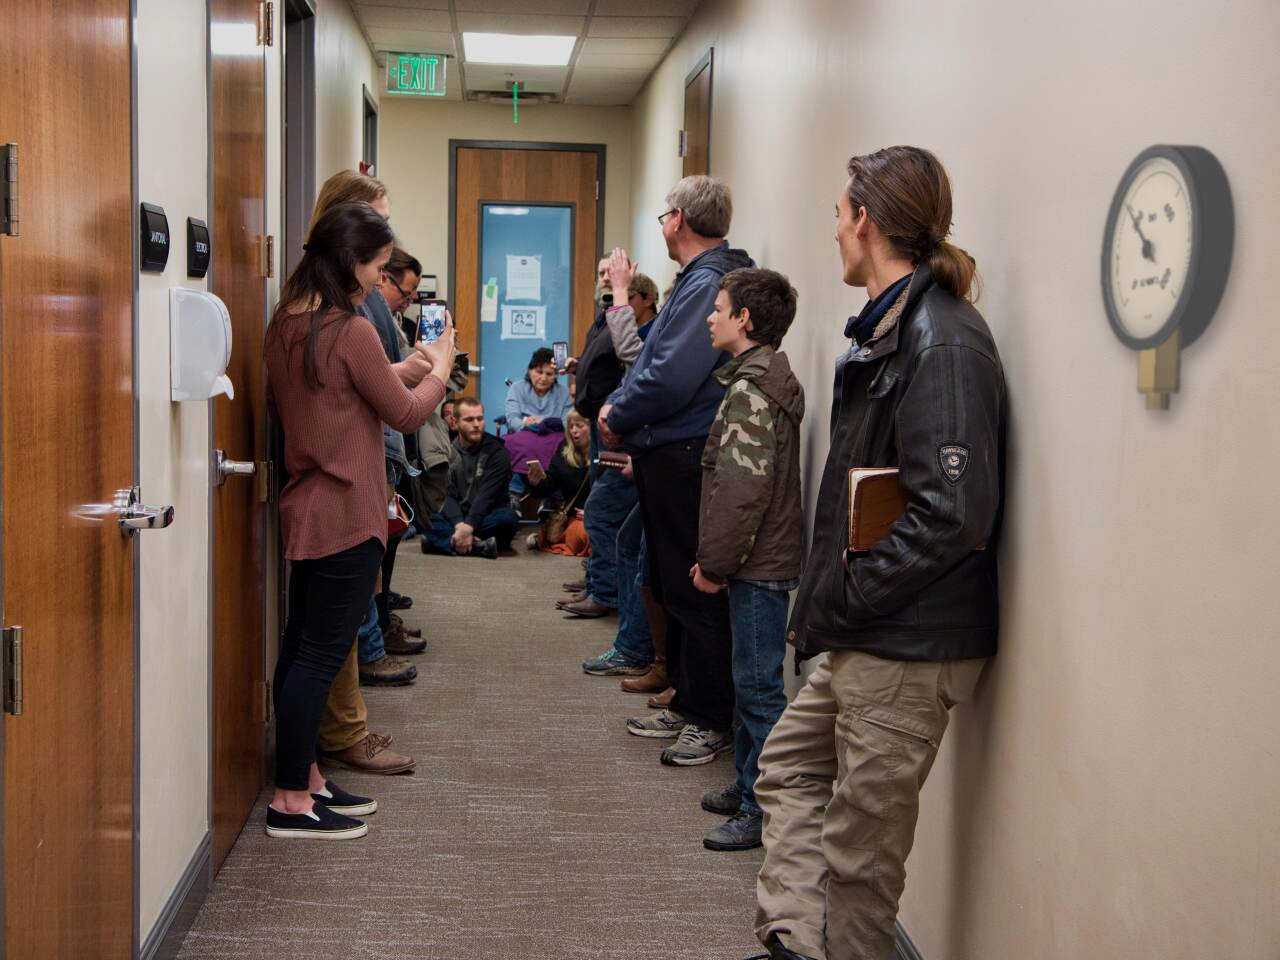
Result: 200 bar
